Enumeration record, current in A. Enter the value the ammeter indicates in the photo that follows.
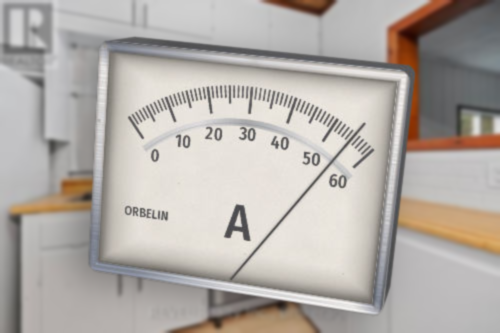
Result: 55 A
